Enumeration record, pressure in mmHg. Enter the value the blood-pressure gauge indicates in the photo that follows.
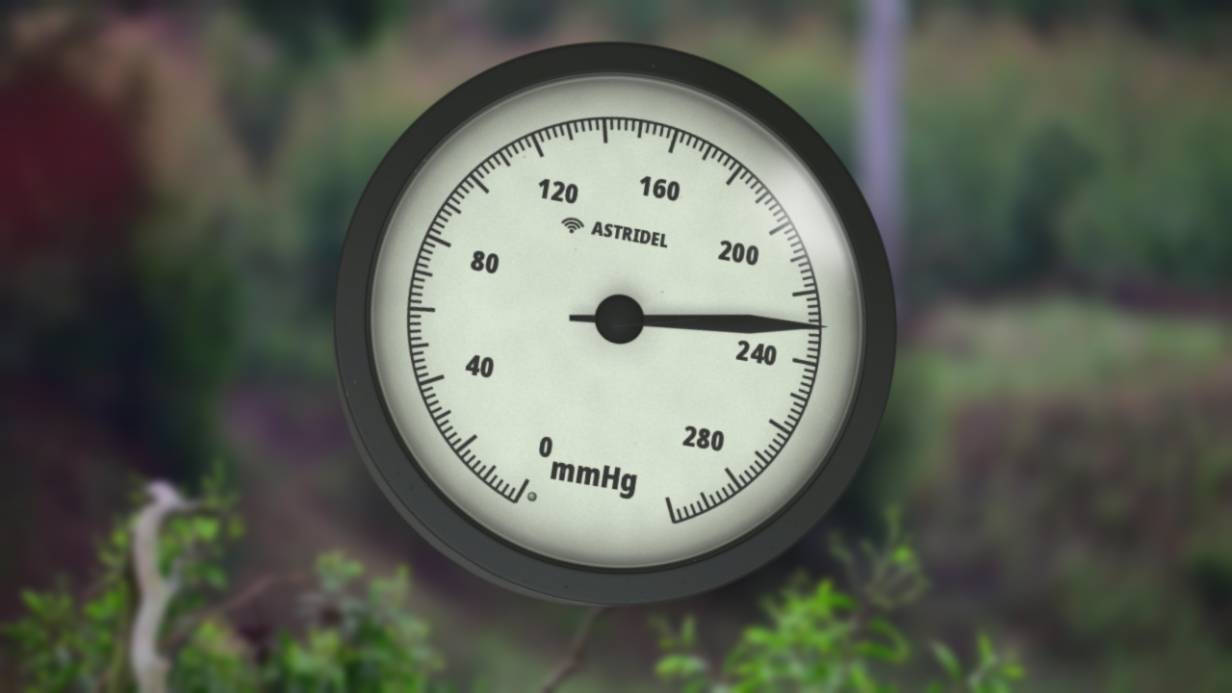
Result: 230 mmHg
